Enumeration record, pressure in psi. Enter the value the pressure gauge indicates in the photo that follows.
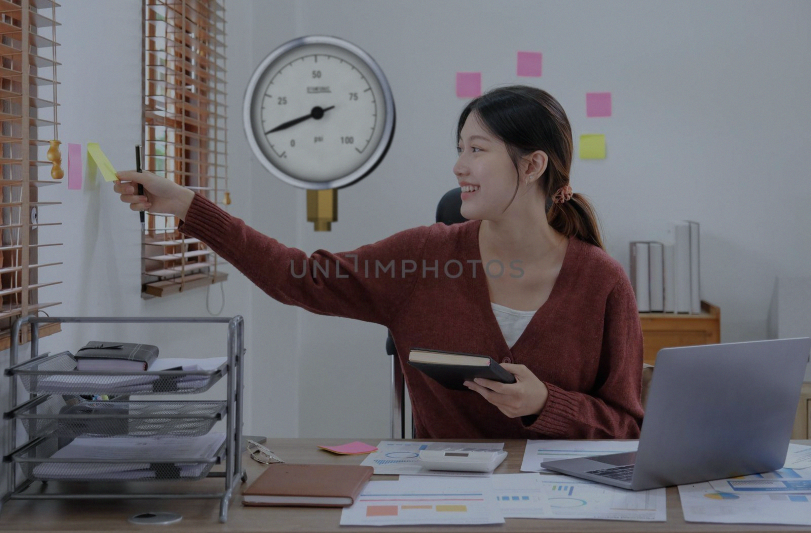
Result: 10 psi
